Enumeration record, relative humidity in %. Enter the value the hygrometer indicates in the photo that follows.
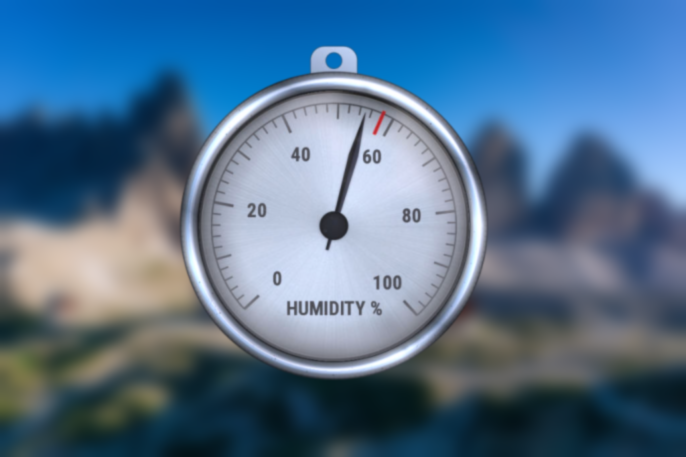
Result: 55 %
